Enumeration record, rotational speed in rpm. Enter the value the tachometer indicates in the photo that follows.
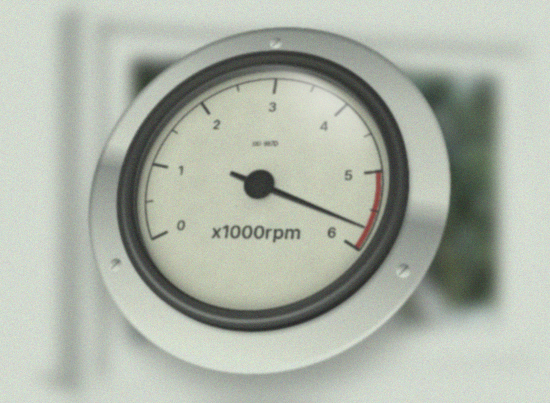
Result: 5750 rpm
